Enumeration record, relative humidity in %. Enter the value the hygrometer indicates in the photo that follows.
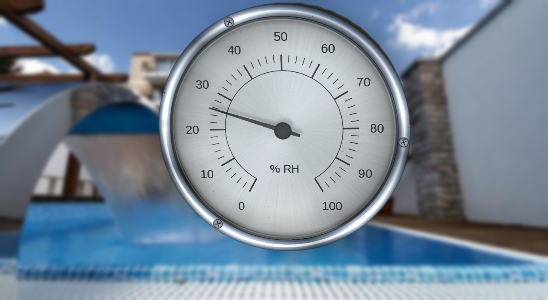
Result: 26 %
